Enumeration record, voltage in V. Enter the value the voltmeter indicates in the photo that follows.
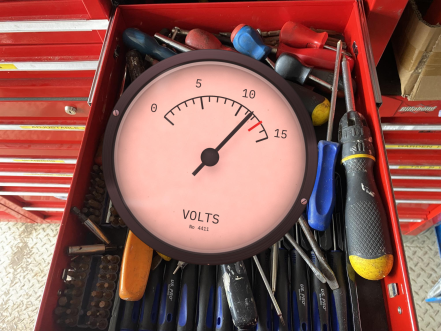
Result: 11.5 V
